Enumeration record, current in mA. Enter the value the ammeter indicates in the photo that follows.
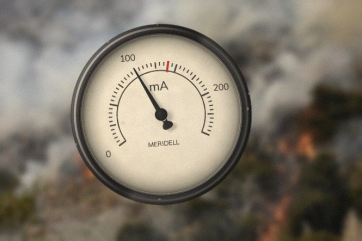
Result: 100 mA
